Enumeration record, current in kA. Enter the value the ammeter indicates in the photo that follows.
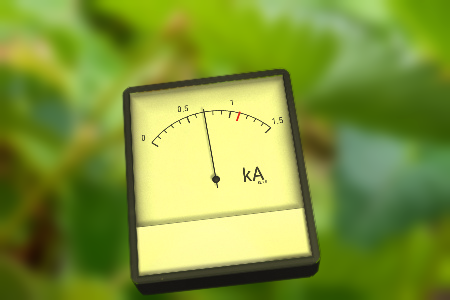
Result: 0.7 kA
